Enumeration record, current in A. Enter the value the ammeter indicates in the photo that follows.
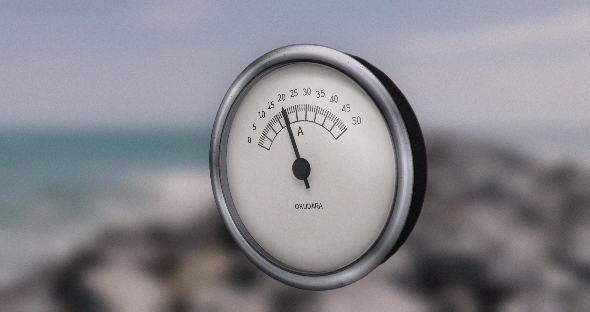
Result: 20 A
